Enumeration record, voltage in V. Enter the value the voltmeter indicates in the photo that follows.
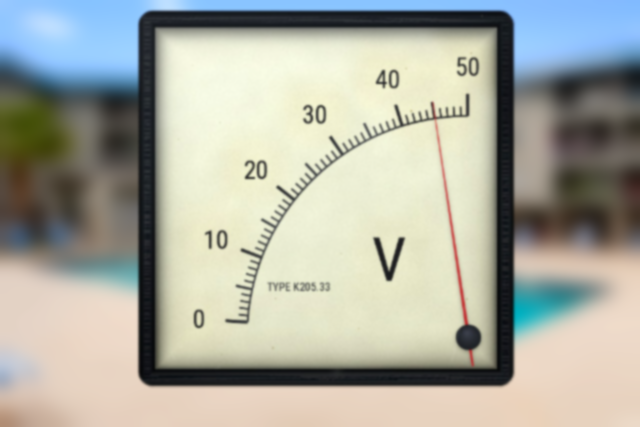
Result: 45 V
